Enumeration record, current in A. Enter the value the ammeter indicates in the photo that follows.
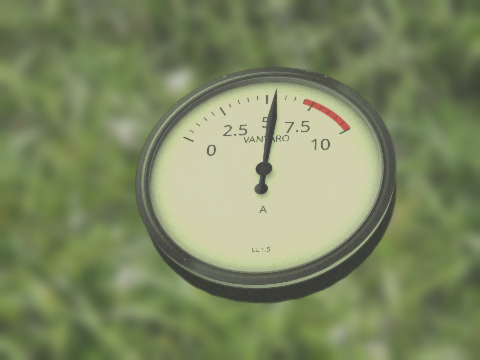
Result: 5.5 A
